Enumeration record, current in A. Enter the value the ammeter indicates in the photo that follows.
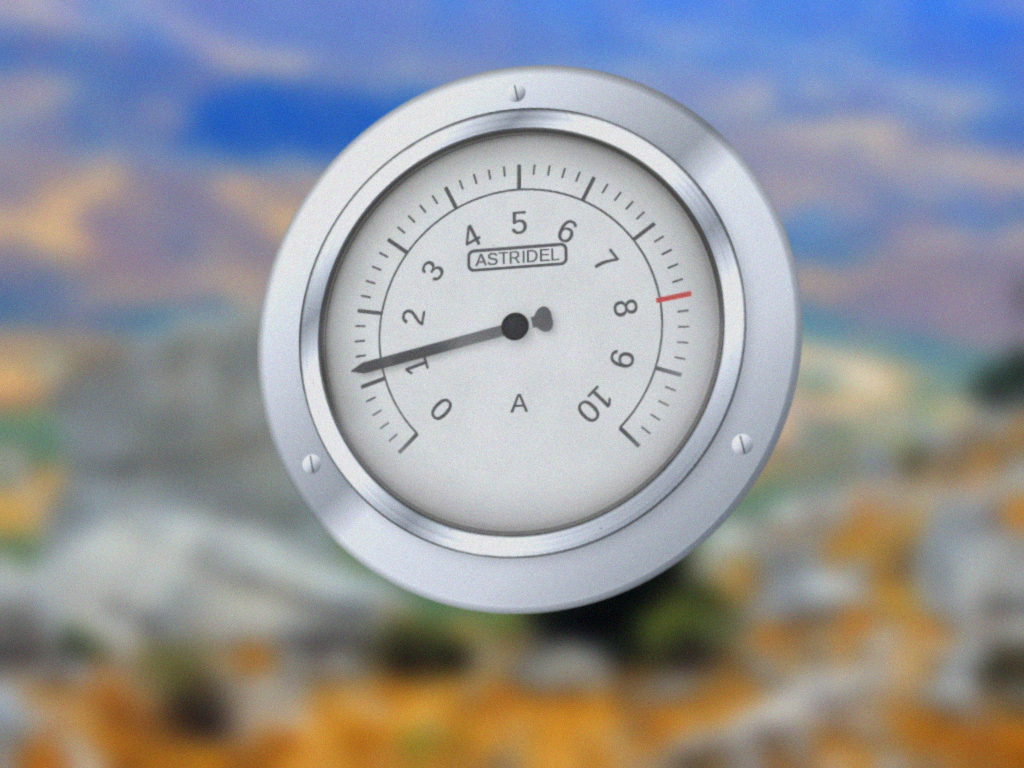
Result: 1.2 A
